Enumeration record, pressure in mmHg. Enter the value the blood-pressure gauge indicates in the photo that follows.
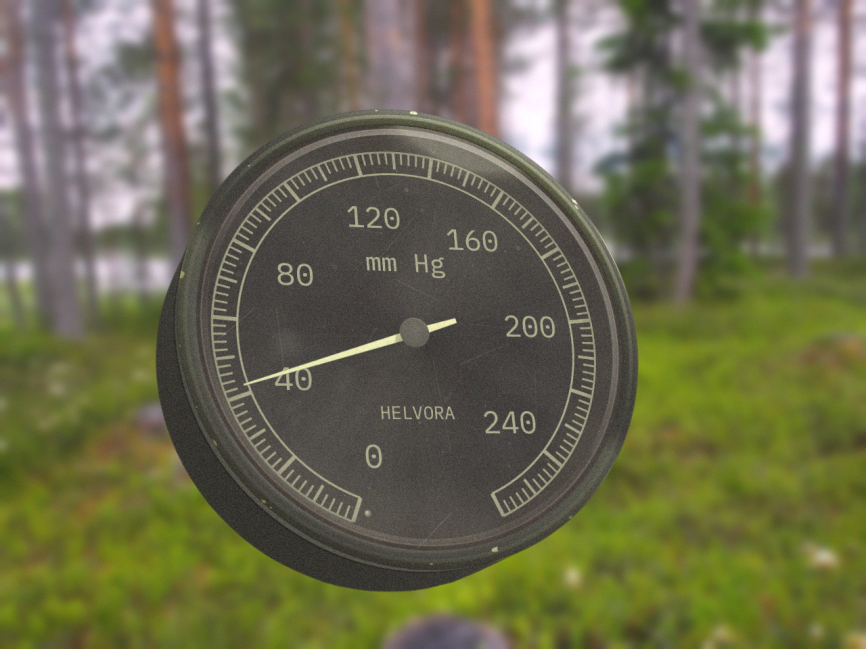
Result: 42 mmHg
